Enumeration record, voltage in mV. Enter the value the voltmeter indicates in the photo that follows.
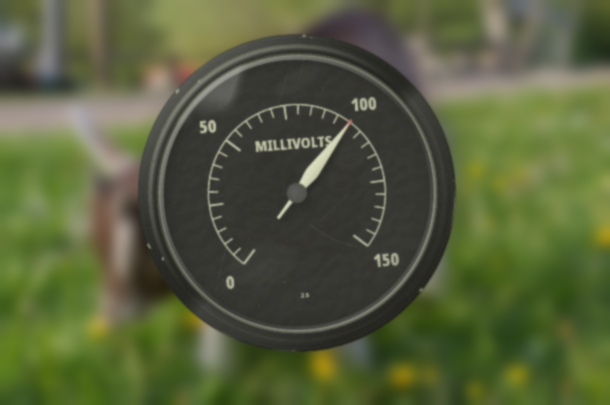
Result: 100 mV
